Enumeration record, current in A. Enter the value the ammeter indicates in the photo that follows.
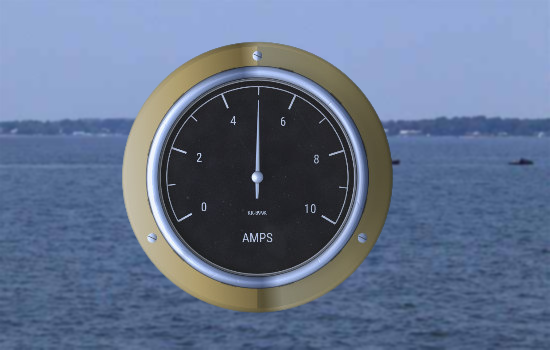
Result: 5 A
